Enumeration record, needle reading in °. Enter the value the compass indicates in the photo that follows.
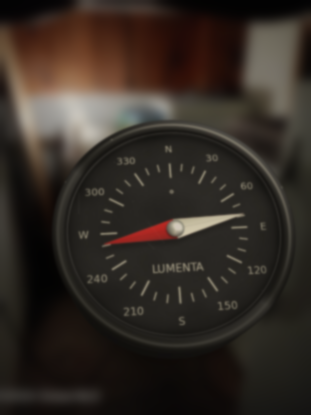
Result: 260 °
